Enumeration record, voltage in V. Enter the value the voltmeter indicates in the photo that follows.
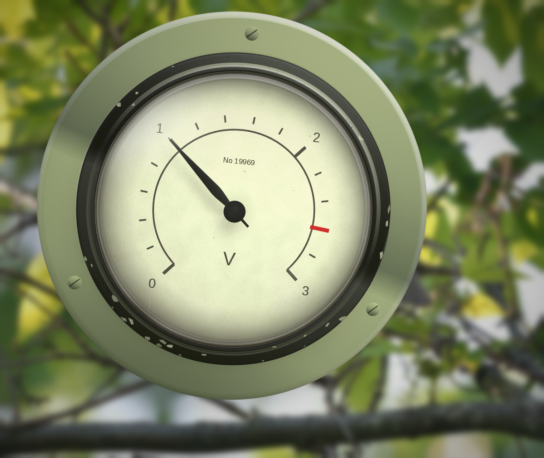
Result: 1 V
